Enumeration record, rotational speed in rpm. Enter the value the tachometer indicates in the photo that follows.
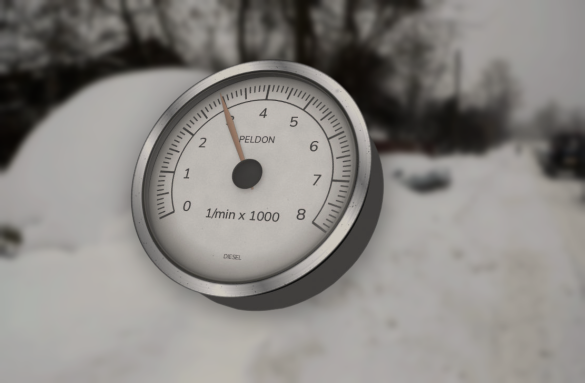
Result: 3000 rpm
